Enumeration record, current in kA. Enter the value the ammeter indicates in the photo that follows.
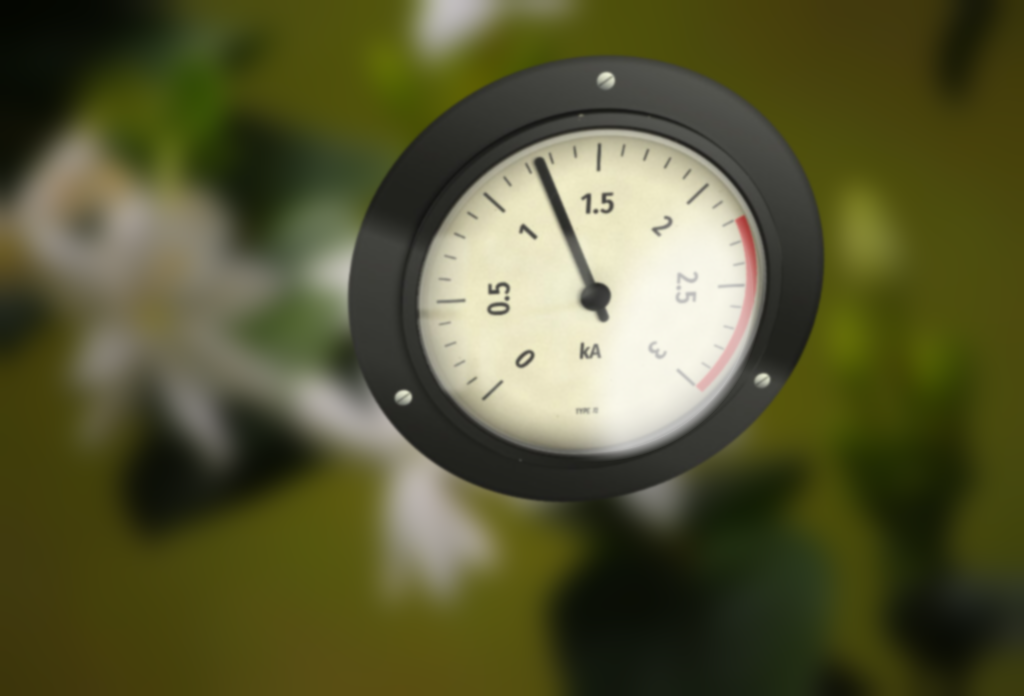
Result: 1.25 kA
